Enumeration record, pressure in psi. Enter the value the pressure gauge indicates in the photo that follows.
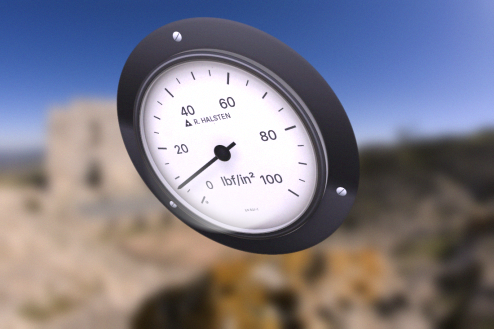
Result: 7.5 psi
